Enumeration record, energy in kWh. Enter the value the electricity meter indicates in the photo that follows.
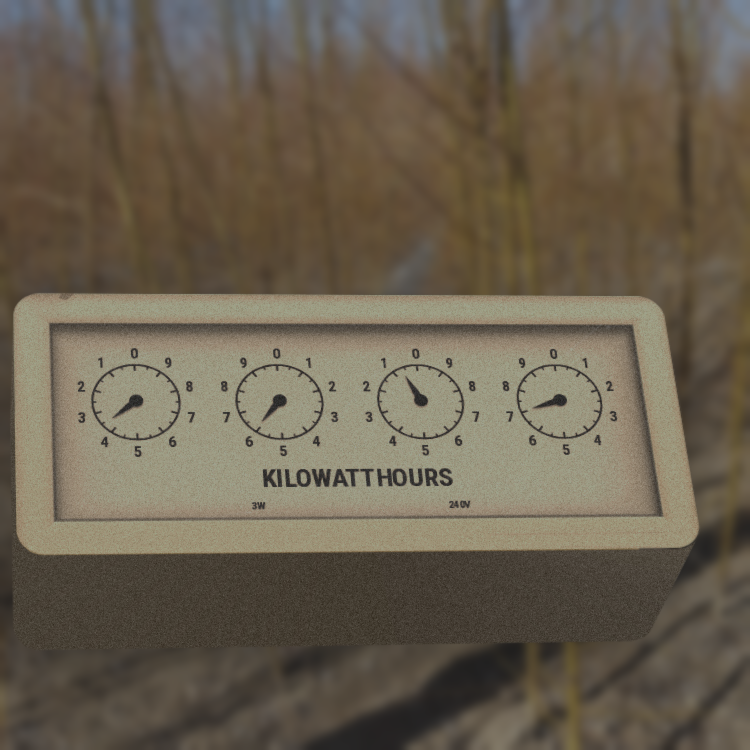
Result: 3607 kWh
